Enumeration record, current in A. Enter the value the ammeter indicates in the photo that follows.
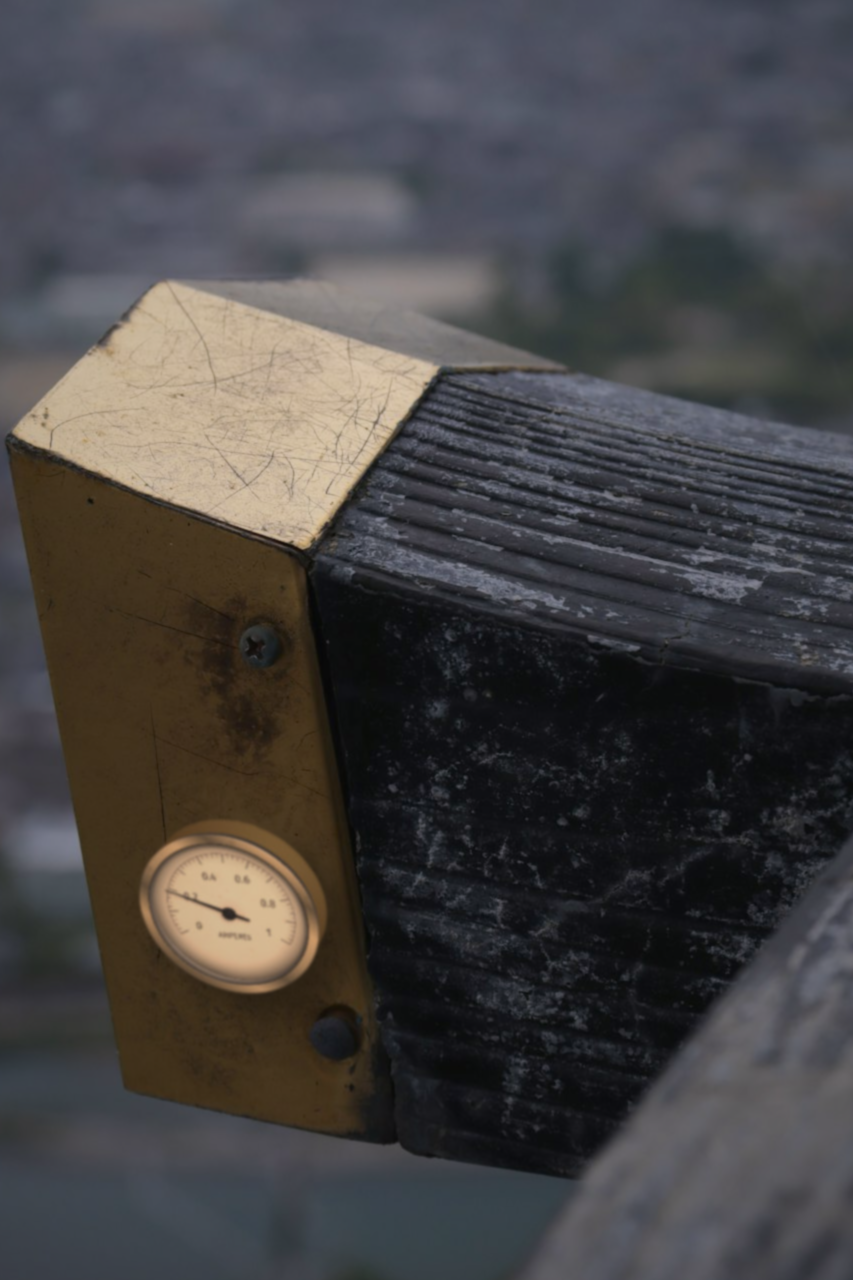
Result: 0.2 A
